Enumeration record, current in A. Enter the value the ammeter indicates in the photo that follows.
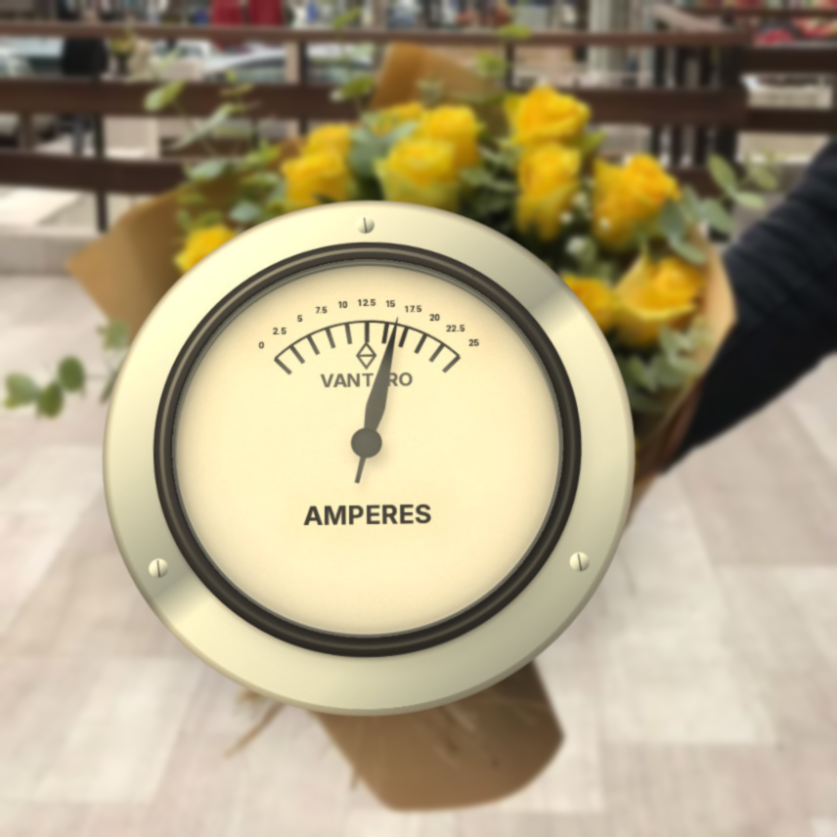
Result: 16.25 A
